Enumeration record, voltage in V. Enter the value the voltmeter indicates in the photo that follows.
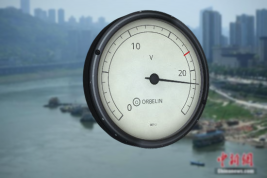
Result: 21.5 V
